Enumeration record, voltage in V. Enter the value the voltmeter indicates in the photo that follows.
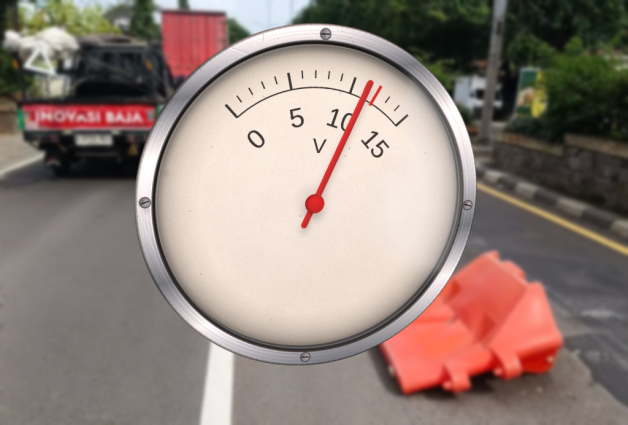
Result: 11 V
